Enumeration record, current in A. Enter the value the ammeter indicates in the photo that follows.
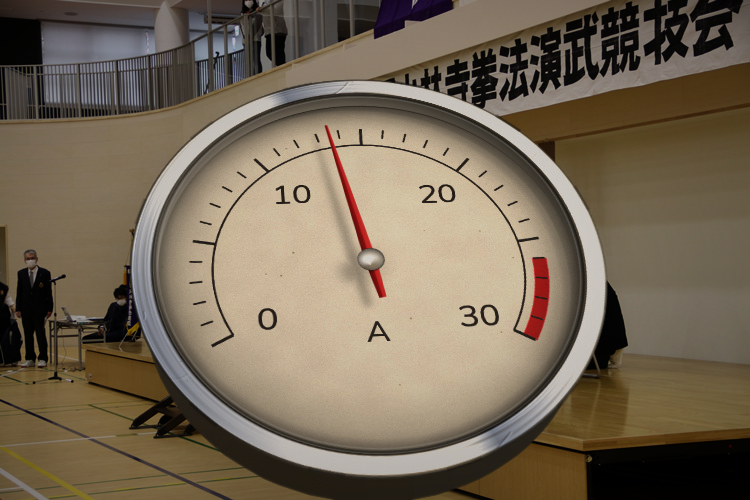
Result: 13.5 A
